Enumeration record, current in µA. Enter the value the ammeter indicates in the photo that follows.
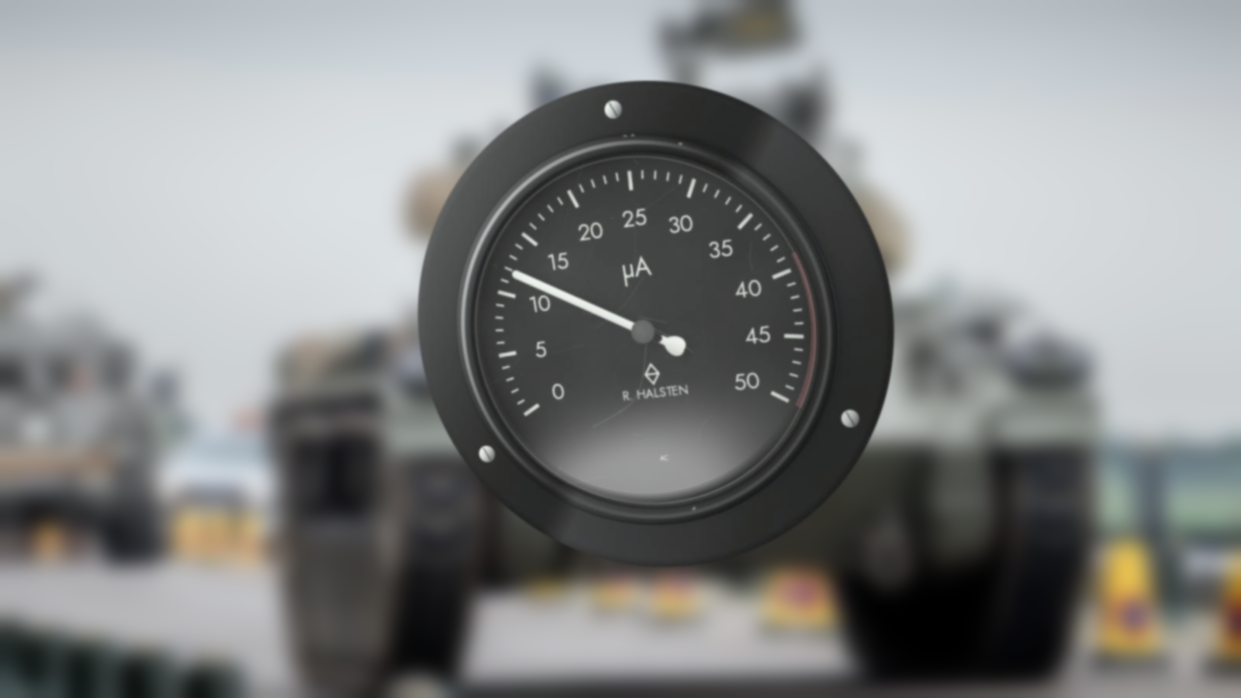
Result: 12 µA
